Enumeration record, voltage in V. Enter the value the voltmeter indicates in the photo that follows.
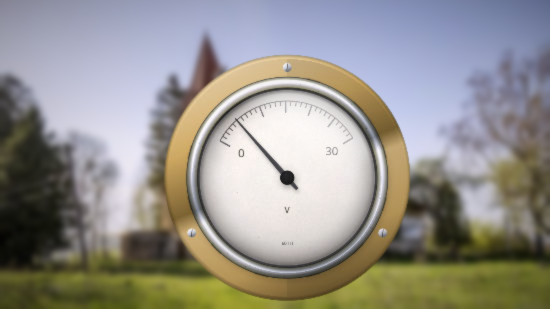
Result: 5 V
